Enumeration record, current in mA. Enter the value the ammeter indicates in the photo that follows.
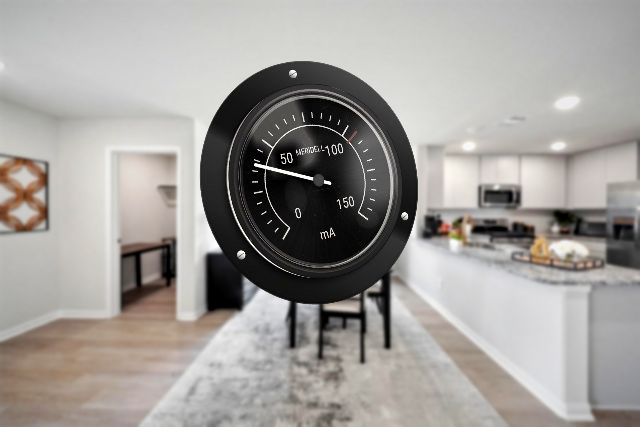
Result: 37.5 mA
